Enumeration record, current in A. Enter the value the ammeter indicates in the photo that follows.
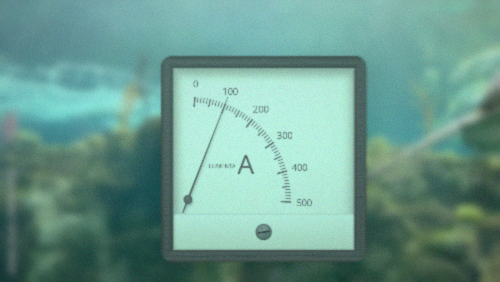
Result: 100 A
